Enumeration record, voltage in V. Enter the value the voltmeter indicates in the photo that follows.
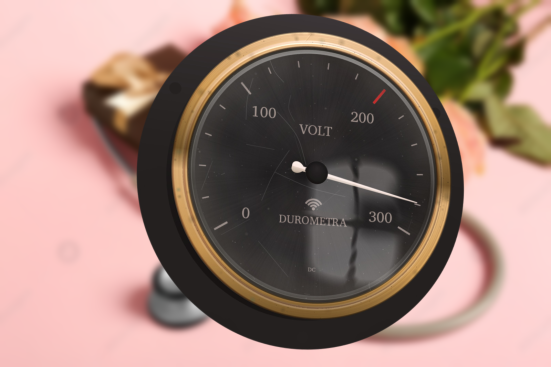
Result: 280 V
